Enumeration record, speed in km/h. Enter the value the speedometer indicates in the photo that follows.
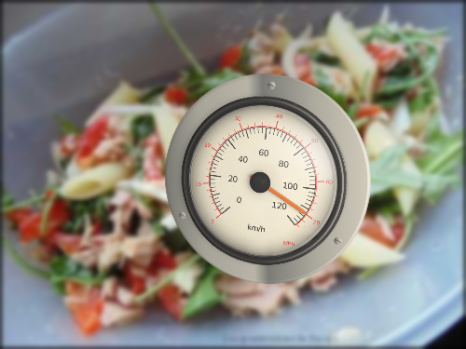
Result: 112 km/h
